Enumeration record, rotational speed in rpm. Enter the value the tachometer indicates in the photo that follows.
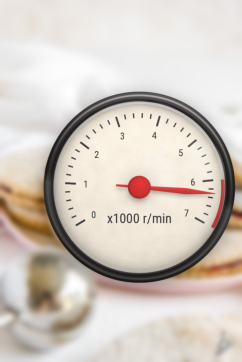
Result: 6300 rpm
